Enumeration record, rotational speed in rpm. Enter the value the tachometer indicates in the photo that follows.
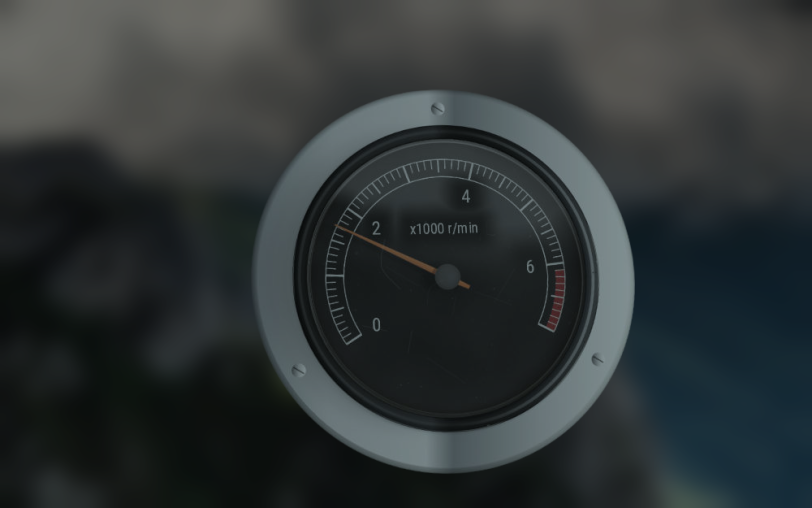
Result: 1700 rpm
